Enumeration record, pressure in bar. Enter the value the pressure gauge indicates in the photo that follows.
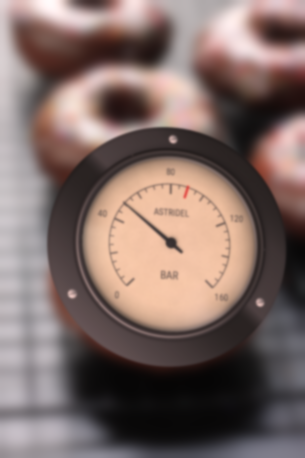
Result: 50 bar
